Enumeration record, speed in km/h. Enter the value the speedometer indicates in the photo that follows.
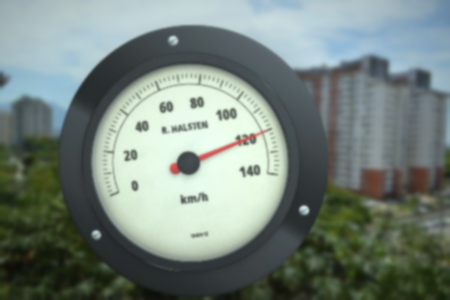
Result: 120 km/h
